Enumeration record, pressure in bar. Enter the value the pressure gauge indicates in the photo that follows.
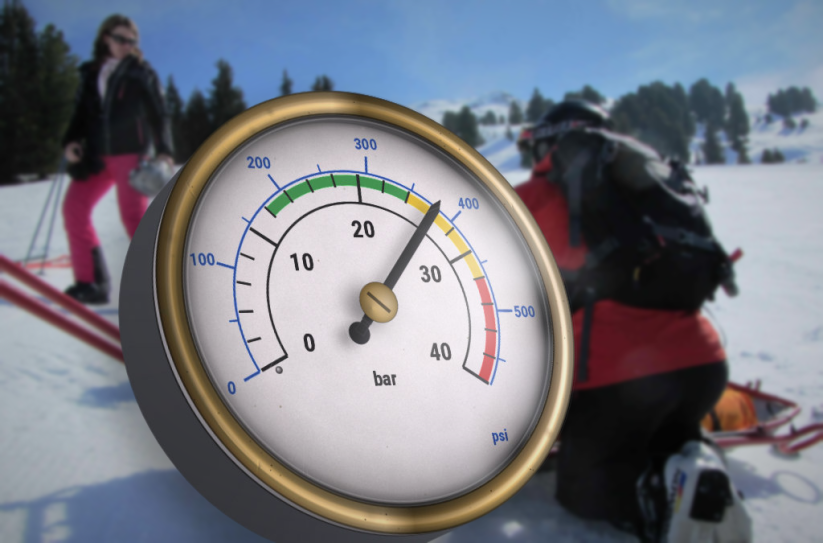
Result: 26 bar
